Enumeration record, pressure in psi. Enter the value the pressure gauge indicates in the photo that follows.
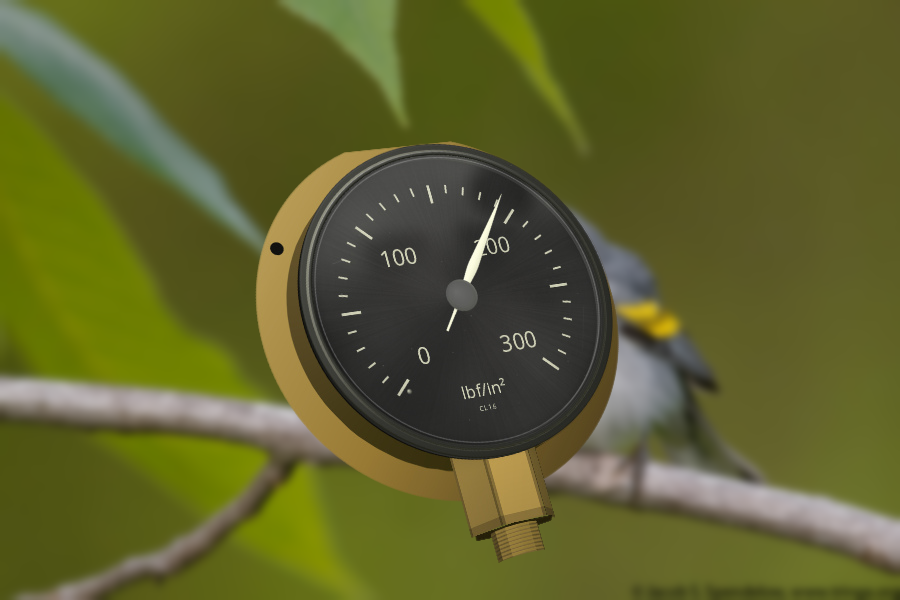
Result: 190 psi
